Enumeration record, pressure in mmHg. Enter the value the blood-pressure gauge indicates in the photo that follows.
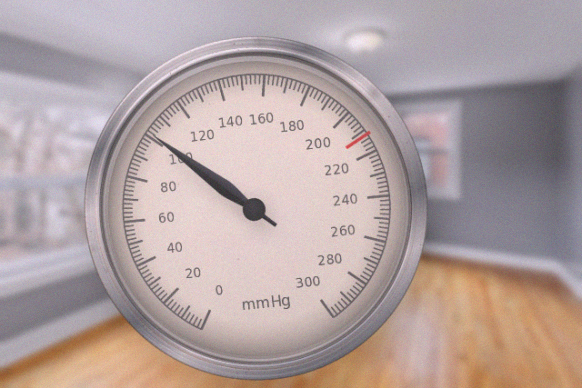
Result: 102 mmHg
